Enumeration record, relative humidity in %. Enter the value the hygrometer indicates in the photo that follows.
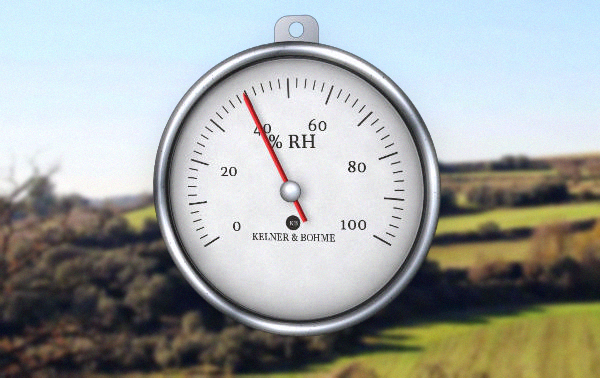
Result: 40 %
